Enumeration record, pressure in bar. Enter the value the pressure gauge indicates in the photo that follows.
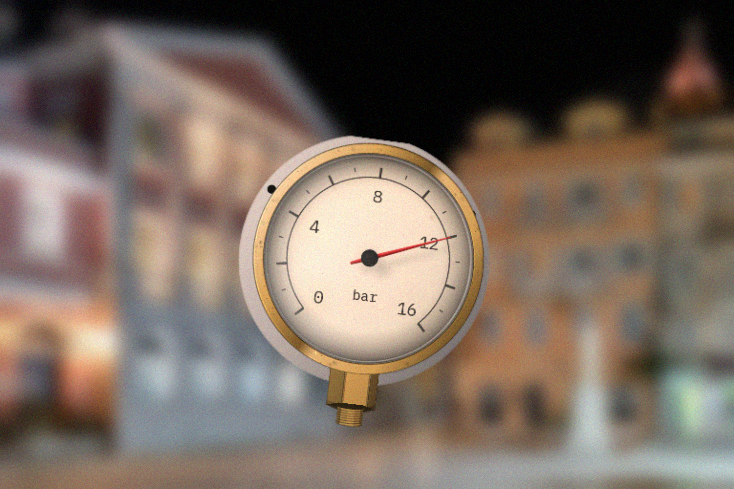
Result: 12 bar
